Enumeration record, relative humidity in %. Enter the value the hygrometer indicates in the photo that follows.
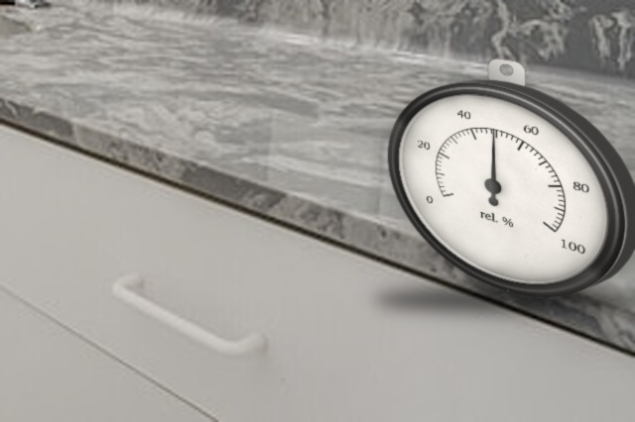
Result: 50 %
